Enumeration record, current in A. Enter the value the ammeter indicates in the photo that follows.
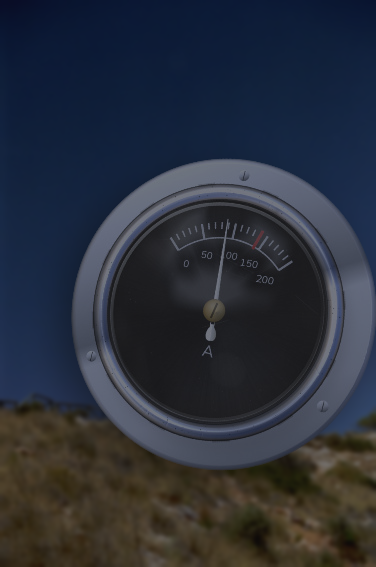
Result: 90 A
